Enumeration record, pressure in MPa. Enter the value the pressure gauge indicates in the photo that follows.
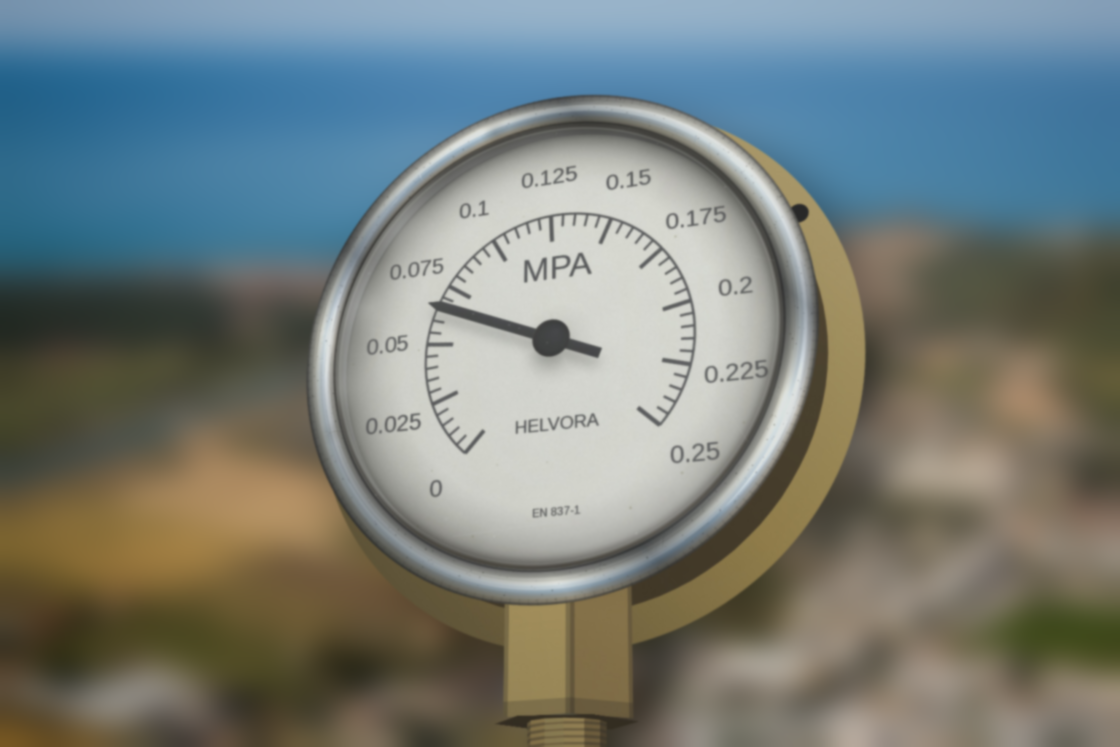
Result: 0.065 MPa
